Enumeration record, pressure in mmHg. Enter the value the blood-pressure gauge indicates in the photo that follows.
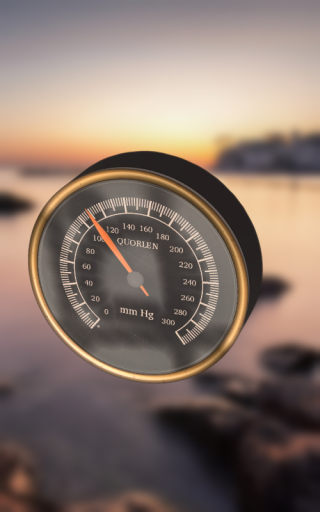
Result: 110 mmHg
